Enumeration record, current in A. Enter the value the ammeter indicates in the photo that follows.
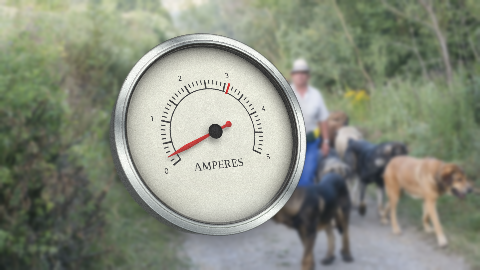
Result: 0.2 A
